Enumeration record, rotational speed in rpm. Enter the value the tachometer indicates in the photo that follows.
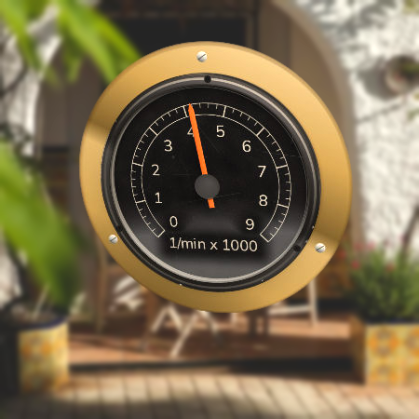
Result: 4200 rpm
